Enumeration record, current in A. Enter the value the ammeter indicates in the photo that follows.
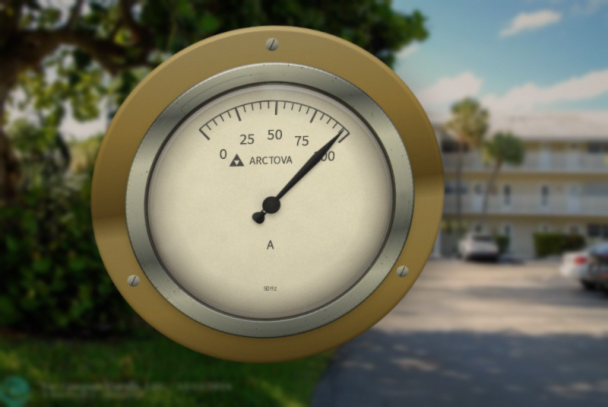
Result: 95 A
